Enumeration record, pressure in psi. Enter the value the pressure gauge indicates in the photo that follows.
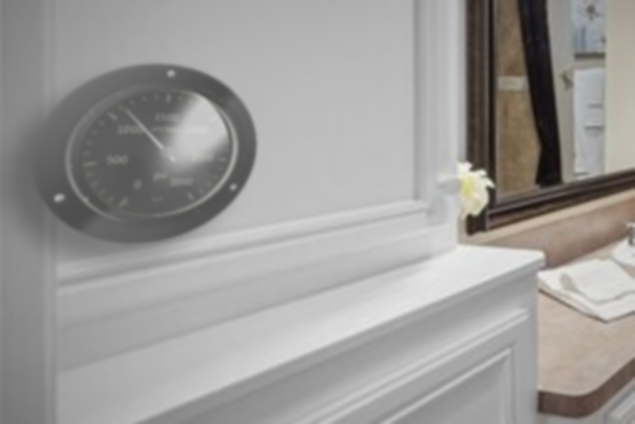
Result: 1100 psi
